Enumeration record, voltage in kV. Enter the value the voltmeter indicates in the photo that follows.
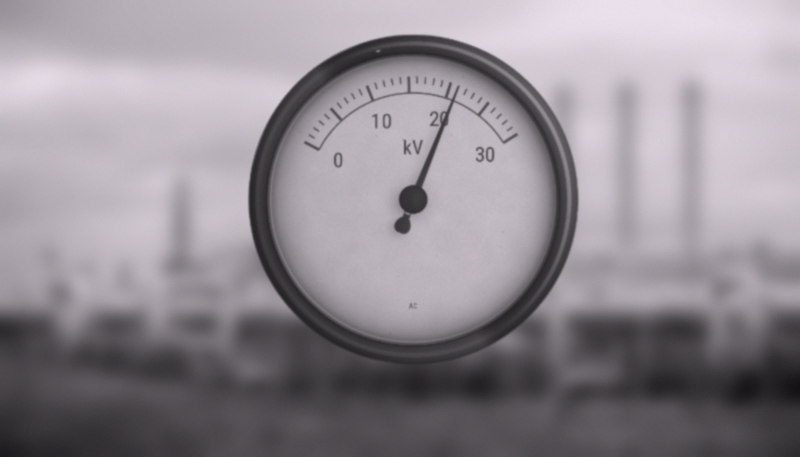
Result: 21 kV
